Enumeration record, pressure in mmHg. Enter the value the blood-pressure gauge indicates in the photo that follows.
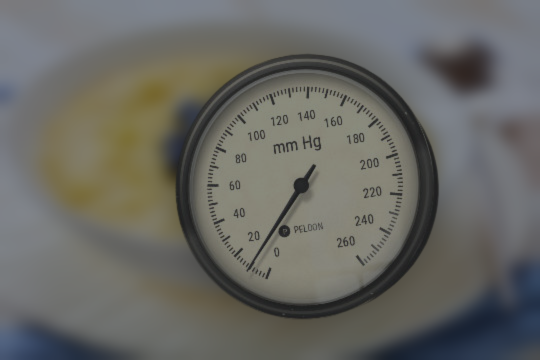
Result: 10 mmHg
